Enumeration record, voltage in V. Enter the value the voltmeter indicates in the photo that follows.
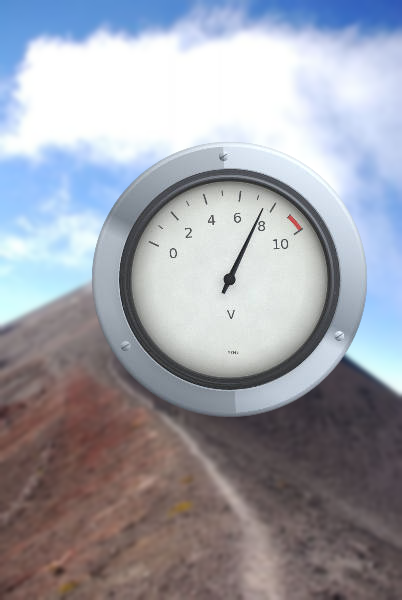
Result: 7.5 V
